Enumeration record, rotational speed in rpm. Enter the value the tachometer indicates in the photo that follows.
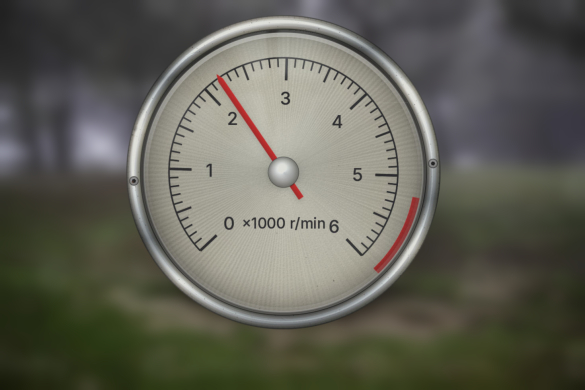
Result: 2200 rpm
